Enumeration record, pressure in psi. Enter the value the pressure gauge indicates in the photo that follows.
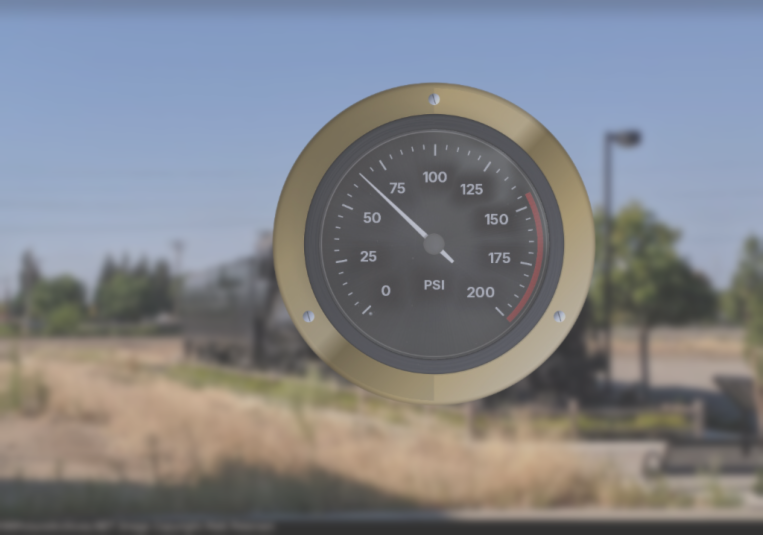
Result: 65 psi
